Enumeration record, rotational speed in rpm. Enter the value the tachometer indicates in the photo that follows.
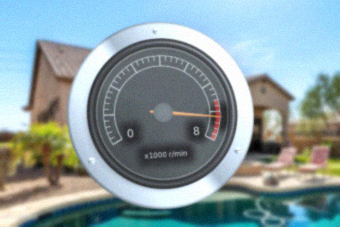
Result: 7200 rpm
